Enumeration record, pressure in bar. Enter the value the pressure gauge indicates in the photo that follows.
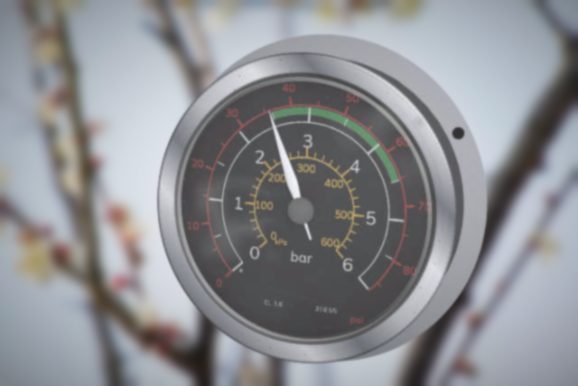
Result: 2.5 bar
